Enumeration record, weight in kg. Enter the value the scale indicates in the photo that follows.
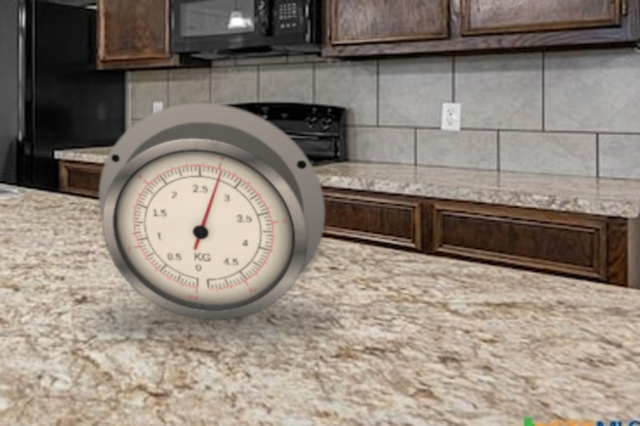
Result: 2.75 kg
